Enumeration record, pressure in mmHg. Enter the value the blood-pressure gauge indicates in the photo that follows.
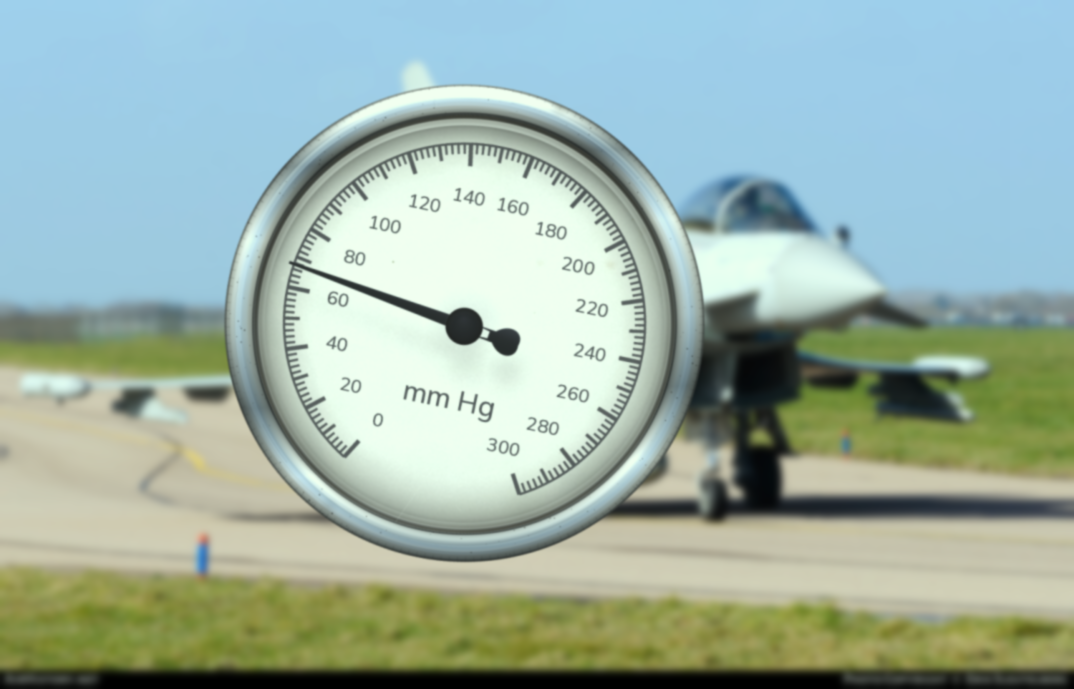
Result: 68 mmHg
